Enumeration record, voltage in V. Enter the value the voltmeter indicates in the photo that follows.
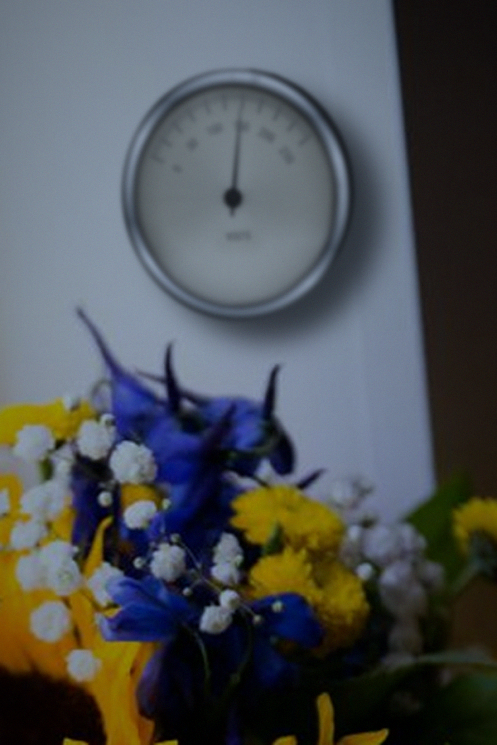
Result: 150 V
